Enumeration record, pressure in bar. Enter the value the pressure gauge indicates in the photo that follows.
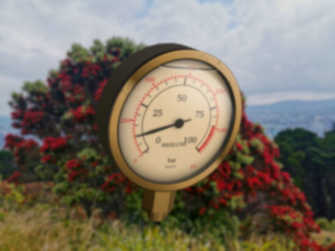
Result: 10 bar
